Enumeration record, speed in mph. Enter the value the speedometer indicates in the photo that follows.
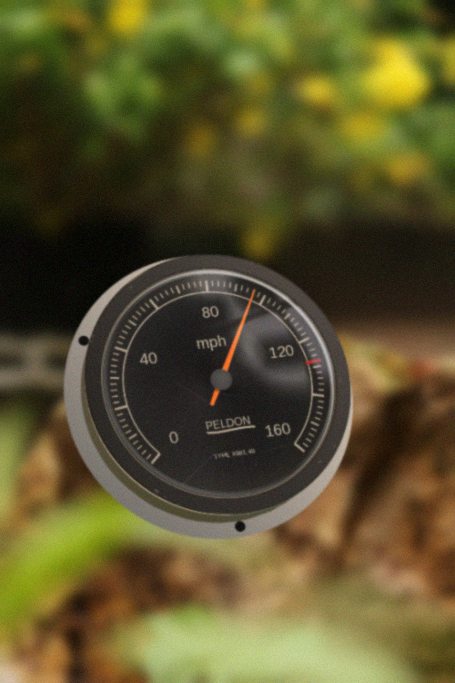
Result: 96 mph
